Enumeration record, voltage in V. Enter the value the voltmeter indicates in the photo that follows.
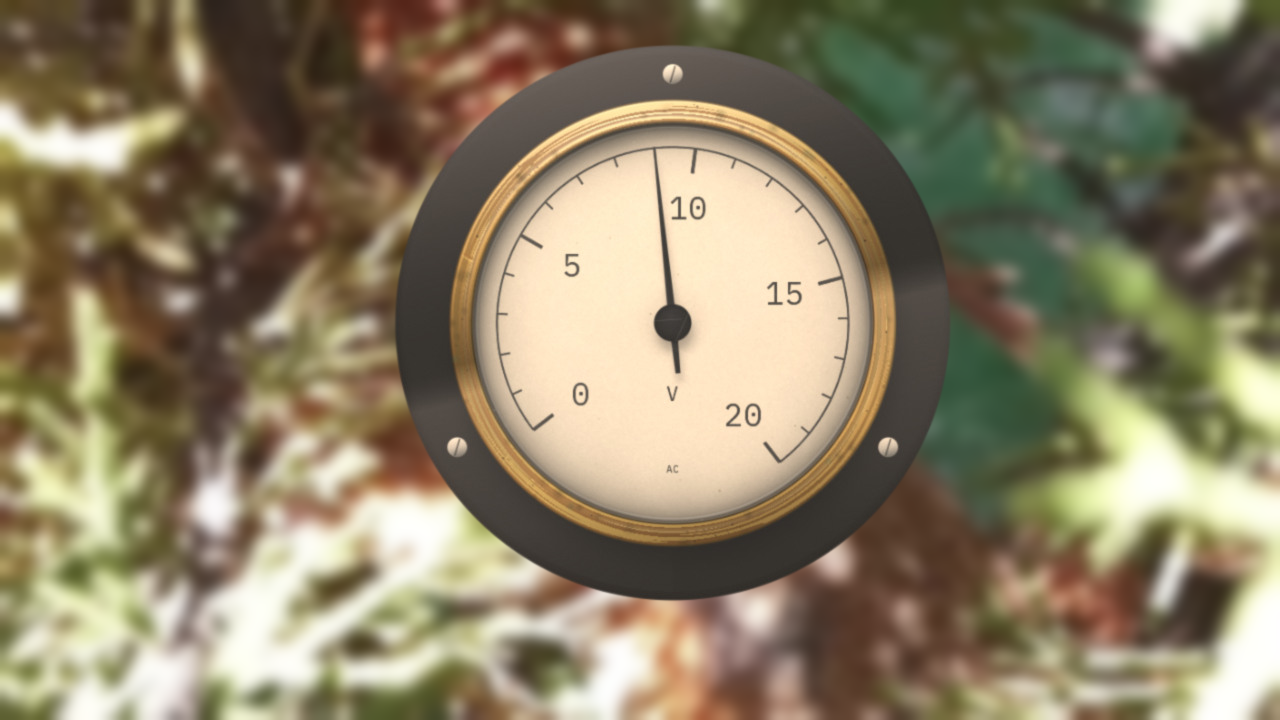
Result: 9 V
